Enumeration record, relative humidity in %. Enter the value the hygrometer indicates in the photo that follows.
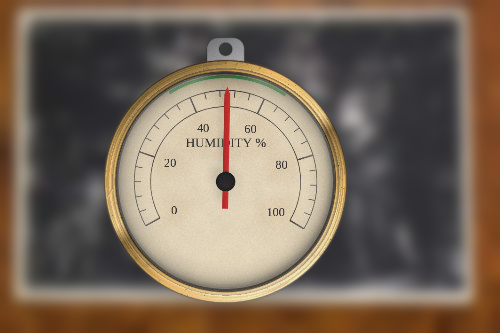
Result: 50 %
